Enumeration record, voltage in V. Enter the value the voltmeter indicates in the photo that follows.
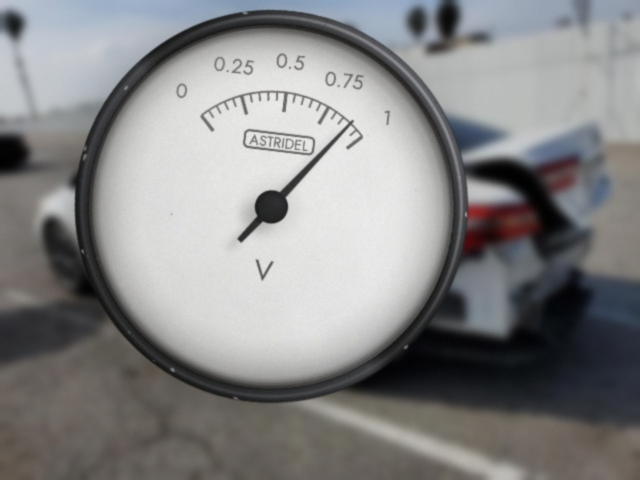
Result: 0.9 V
